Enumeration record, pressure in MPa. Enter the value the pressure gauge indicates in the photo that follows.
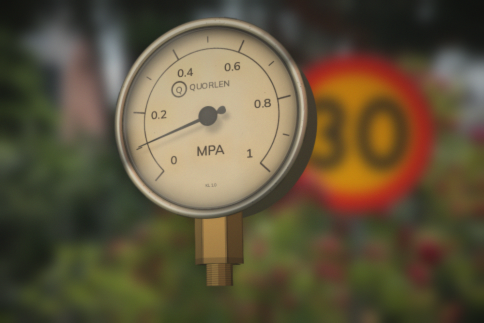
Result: 0.1 MPa
